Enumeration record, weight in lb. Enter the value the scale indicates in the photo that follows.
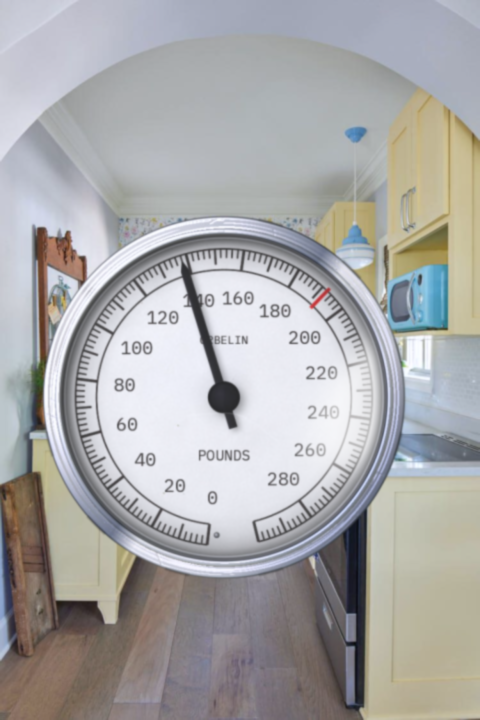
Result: 138 lb
